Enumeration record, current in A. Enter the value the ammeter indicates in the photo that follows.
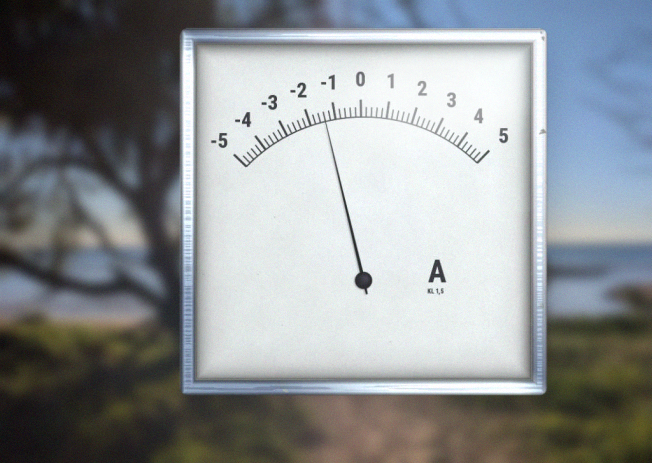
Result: -1.4 A
